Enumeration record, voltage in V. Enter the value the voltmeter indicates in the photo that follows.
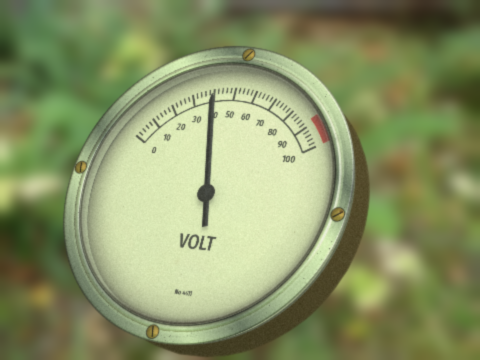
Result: 40 V
